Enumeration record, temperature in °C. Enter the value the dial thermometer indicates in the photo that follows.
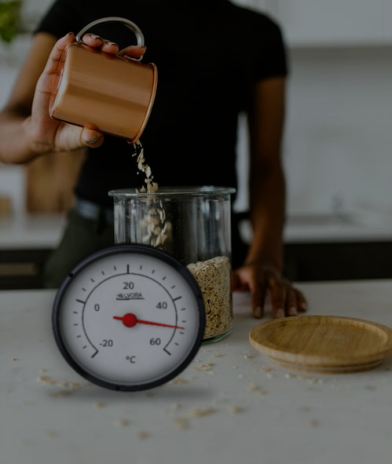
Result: 50 °C
